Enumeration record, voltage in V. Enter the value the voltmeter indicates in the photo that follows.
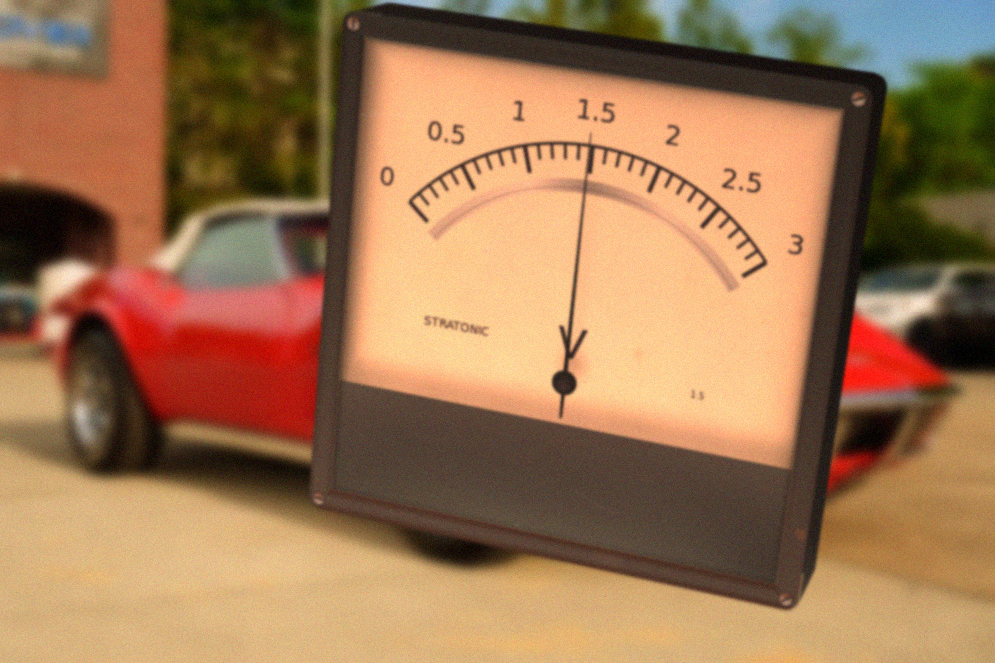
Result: 1.5 V
